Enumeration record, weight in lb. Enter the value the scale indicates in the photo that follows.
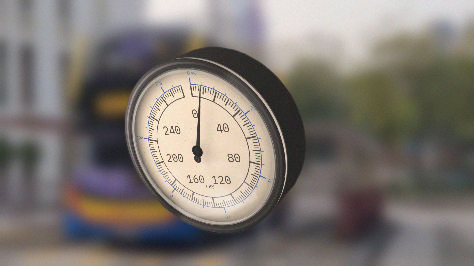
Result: 10 lb
